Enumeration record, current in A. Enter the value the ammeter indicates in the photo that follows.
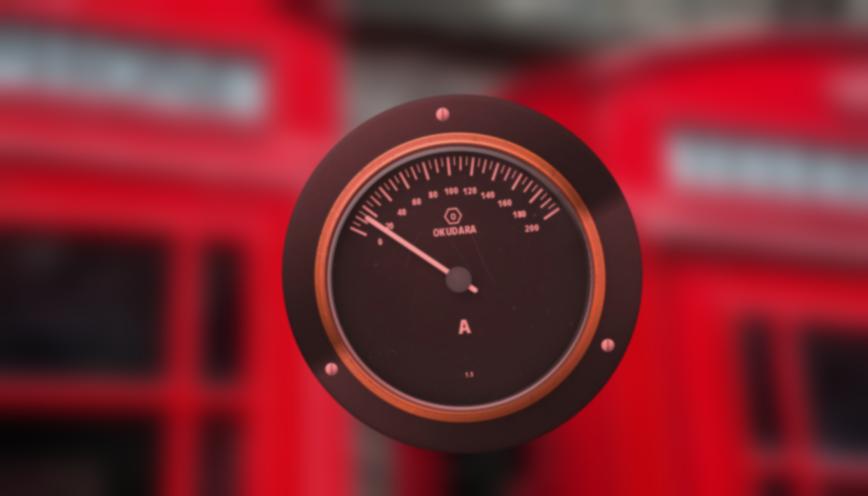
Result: 15 A
